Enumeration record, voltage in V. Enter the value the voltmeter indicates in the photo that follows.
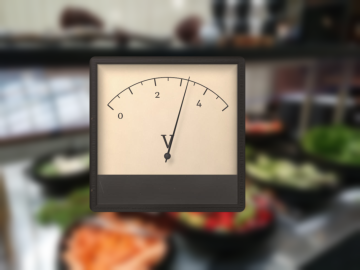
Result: 3.25 V
